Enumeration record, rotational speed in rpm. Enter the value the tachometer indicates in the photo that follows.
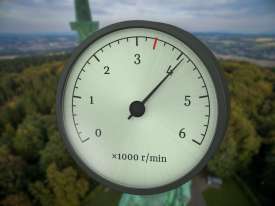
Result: 4100 rpm
